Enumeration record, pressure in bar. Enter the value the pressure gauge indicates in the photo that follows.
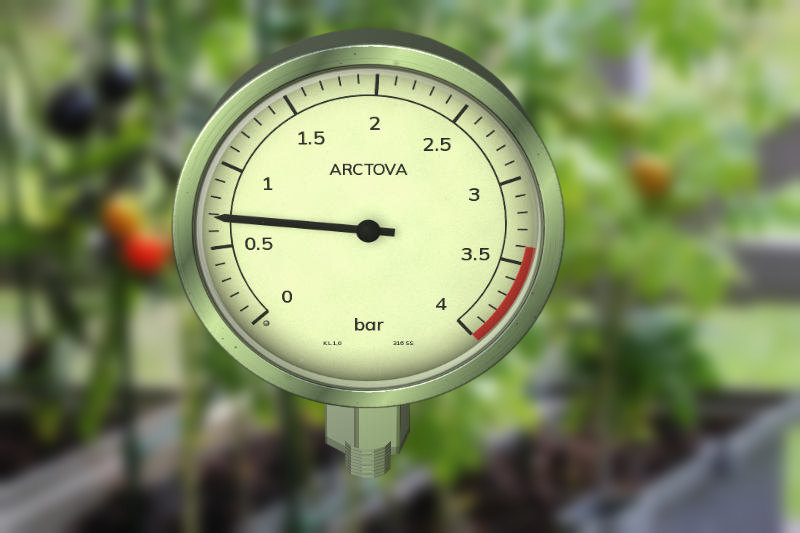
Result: 0.7 bar
